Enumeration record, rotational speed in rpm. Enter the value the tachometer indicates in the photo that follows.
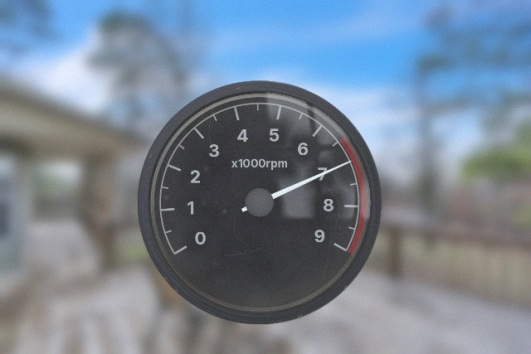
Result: 7000 rpm
